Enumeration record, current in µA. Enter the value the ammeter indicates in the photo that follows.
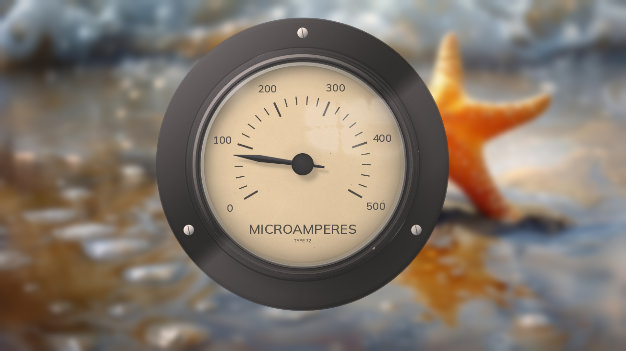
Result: 80 µA
